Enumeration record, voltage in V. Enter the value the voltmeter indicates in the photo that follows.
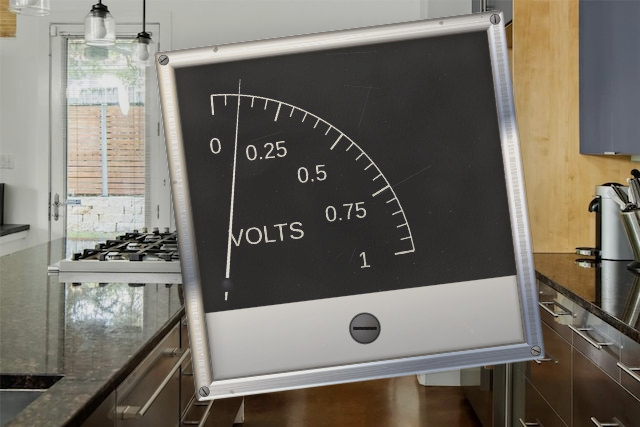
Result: 0.1 V
